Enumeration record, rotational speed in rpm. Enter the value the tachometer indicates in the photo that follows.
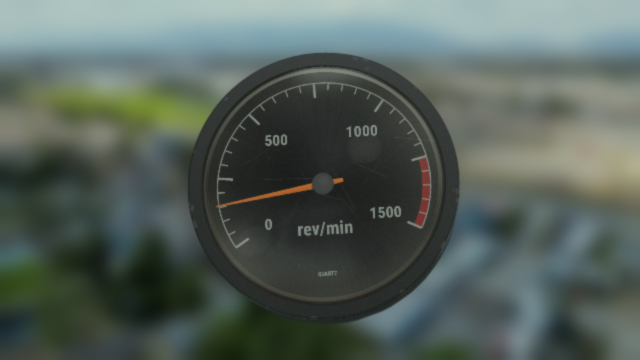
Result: 150 rpm
